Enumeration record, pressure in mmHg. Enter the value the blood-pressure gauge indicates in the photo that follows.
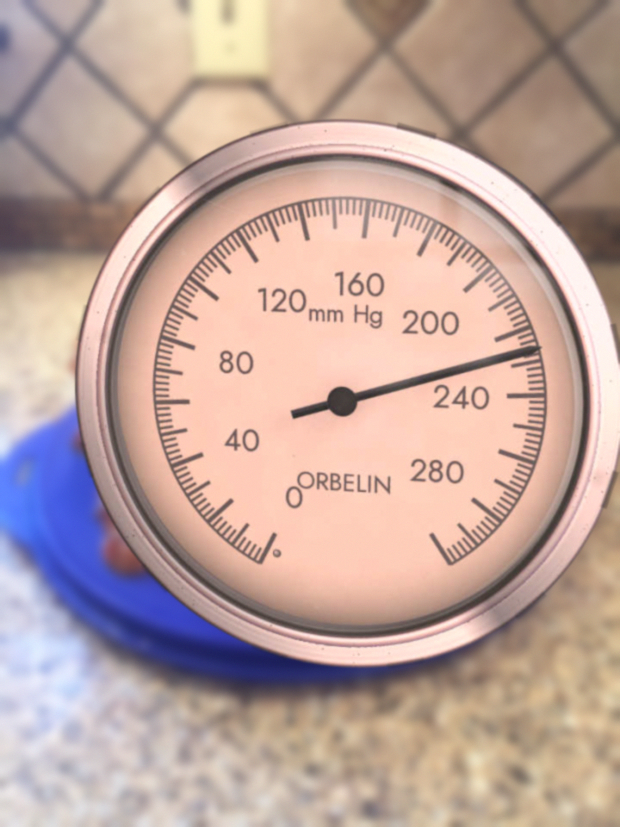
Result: 226 mmHg
